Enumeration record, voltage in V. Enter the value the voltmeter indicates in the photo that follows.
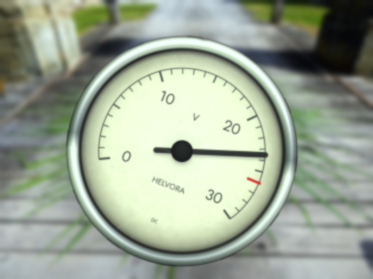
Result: 23.5 V
